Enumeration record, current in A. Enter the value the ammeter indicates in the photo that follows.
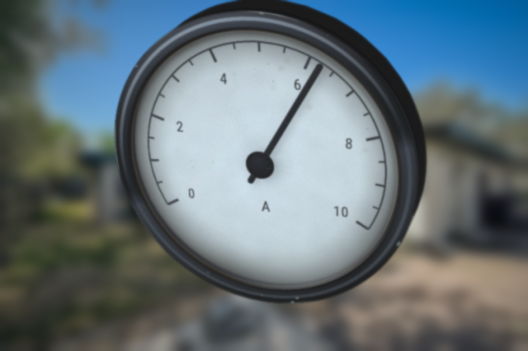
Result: 6.25 A
